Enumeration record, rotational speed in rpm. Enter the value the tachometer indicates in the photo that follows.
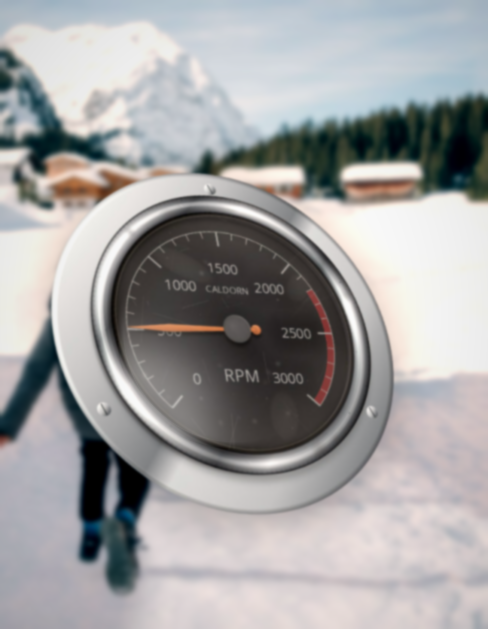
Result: 500 rpm
